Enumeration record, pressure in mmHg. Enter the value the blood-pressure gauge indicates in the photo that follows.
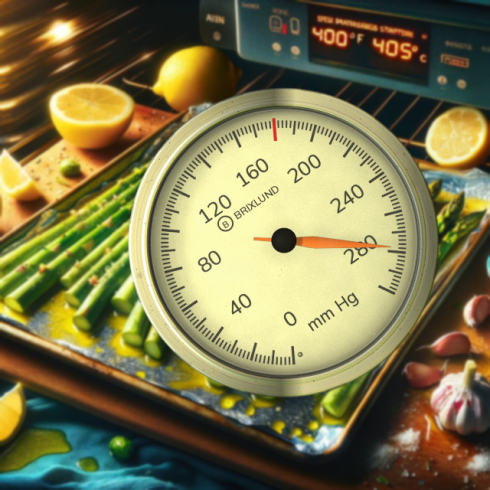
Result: 278 mmHg
